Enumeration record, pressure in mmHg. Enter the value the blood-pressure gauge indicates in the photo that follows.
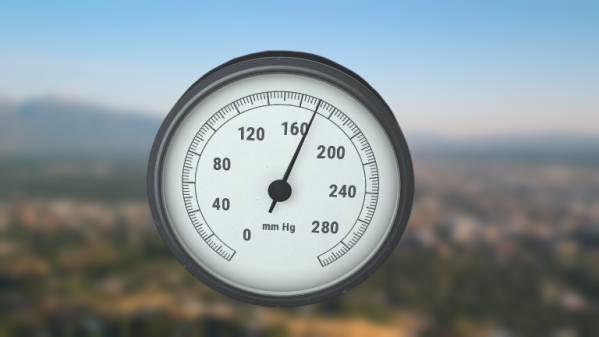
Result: 170 mmHg
